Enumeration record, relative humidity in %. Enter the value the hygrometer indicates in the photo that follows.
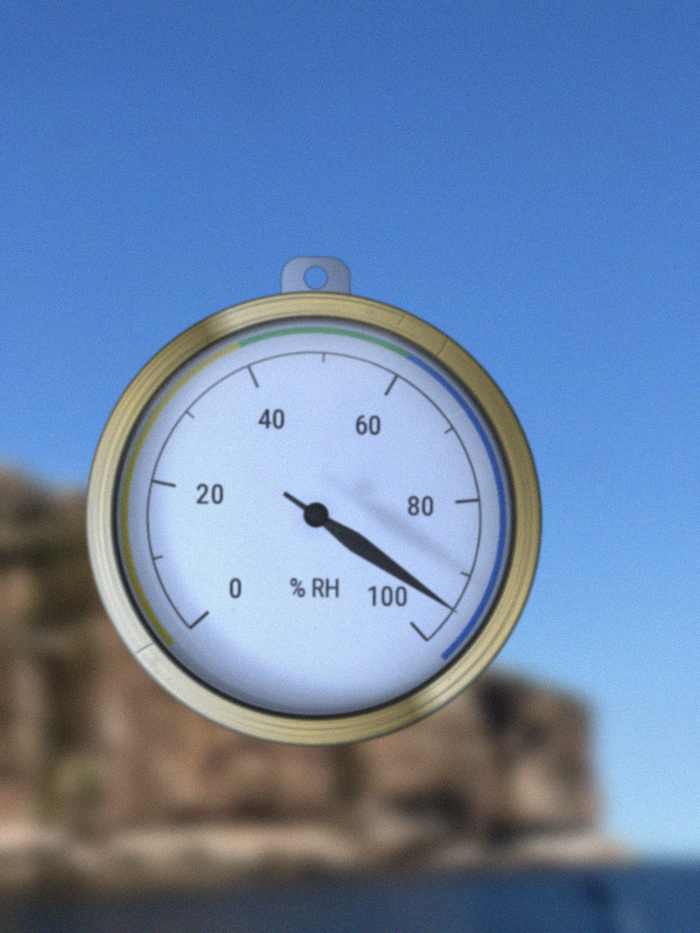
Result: 95 %
